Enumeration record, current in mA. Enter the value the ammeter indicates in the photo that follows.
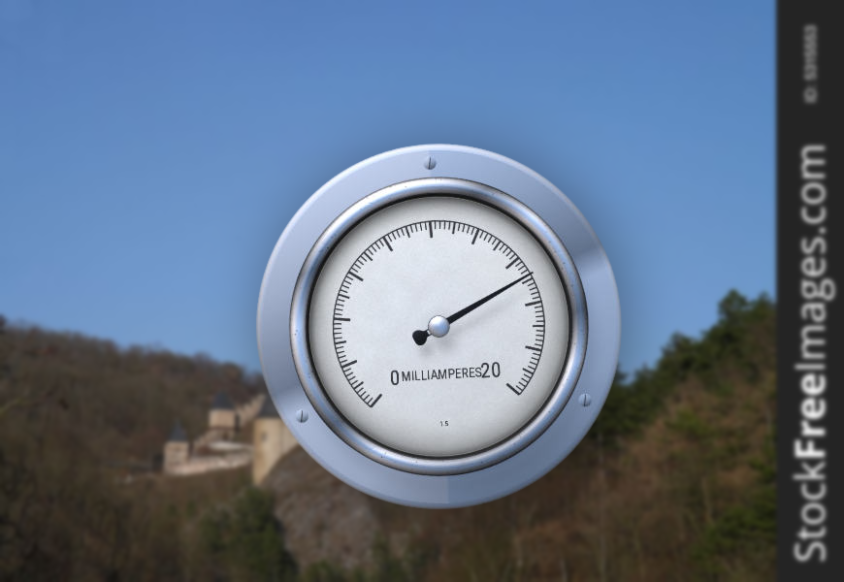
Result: 14.8 mA
